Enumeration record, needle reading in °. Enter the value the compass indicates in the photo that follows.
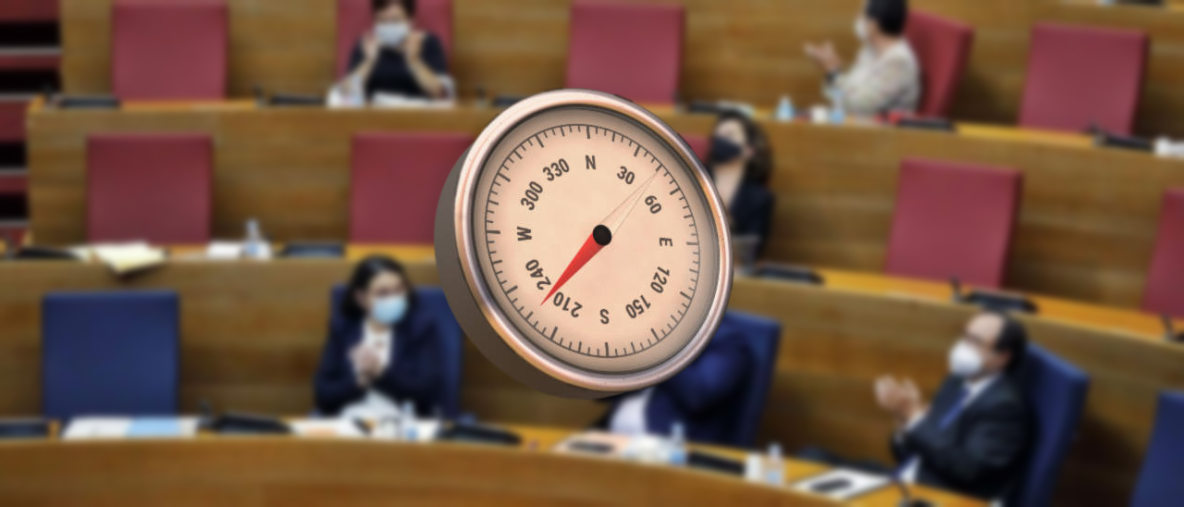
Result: 225 °
